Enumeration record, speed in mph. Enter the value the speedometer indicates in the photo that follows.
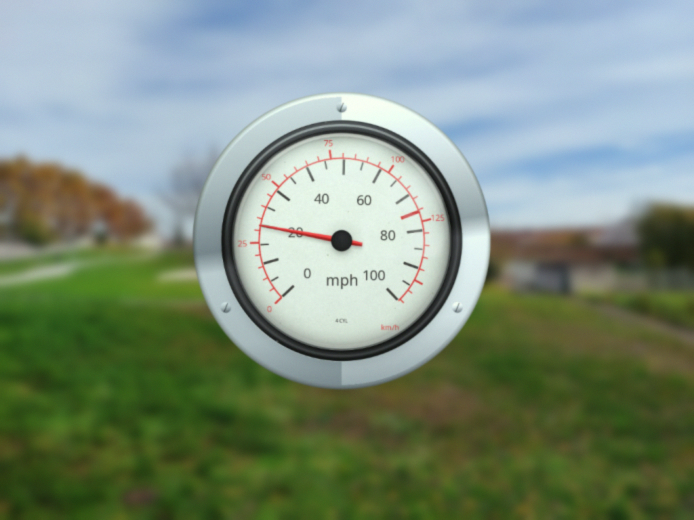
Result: 20 mph
